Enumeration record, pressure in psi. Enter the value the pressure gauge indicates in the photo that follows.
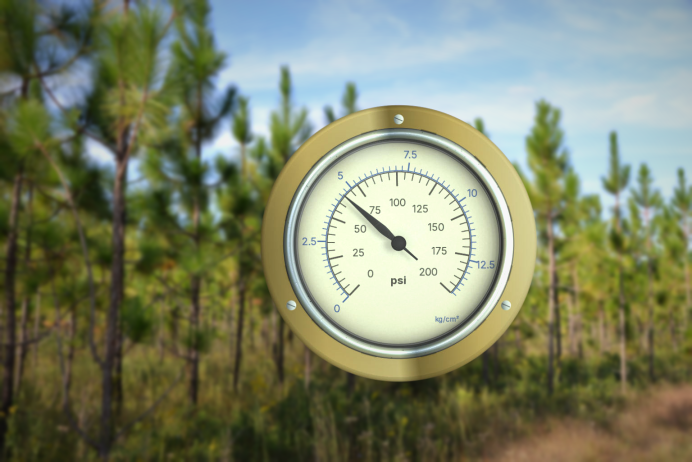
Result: 65 psi
